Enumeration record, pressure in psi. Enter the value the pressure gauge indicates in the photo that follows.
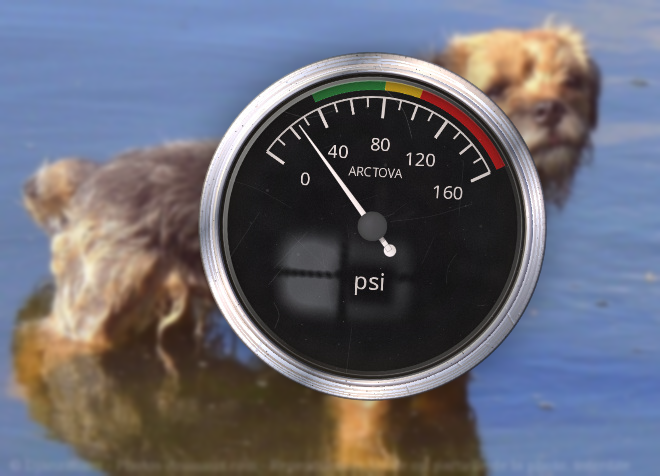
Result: 25 psi
